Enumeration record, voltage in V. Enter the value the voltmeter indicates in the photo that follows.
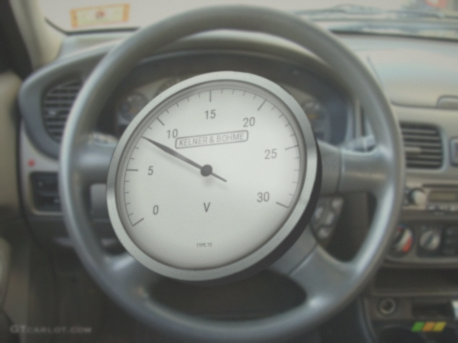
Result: 8 V
